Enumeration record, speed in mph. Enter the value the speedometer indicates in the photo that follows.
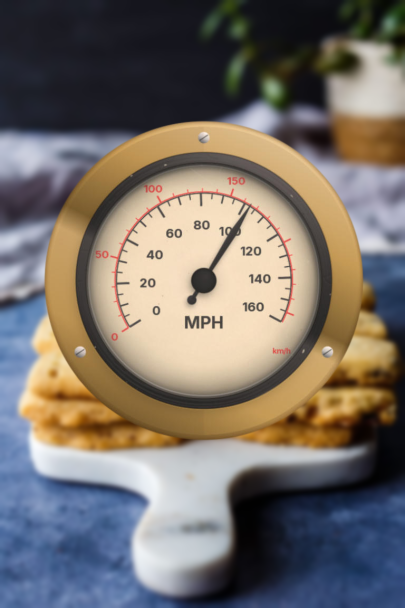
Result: 102.5 mph
